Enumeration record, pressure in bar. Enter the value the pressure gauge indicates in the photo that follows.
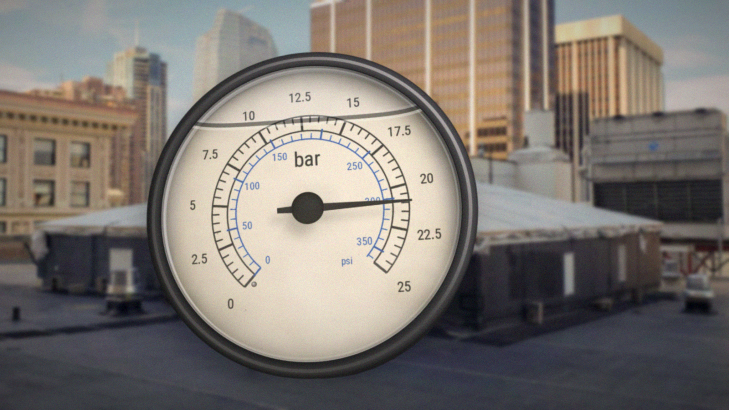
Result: 21 bar
